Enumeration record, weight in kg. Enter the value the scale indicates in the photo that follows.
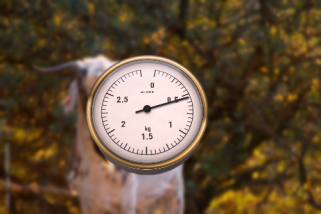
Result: 0.55 kg
